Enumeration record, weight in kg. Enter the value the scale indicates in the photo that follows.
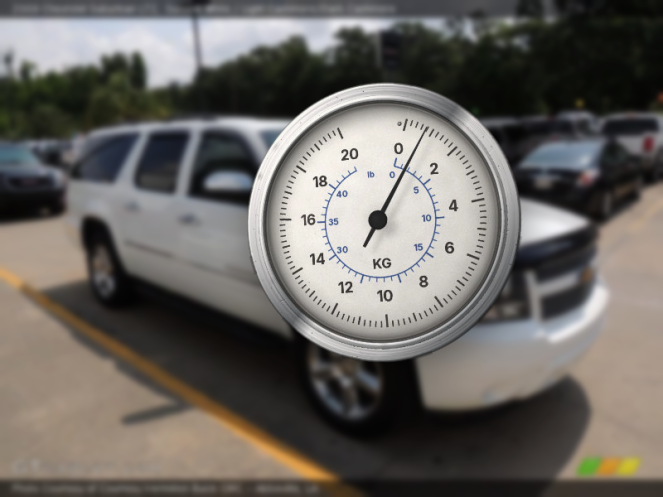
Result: 0.8 kg
